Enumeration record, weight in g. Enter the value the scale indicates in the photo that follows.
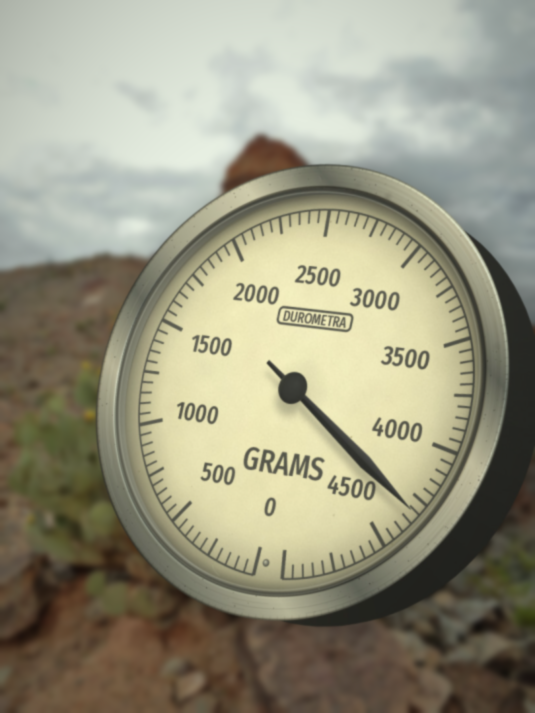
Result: 4300 g
